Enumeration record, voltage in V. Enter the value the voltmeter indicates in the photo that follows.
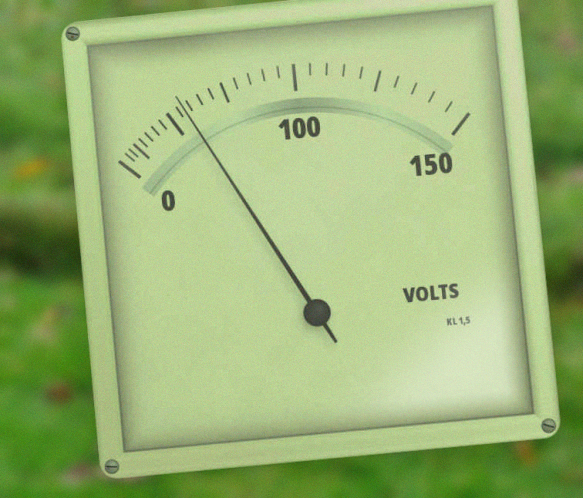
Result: 57.5 V
